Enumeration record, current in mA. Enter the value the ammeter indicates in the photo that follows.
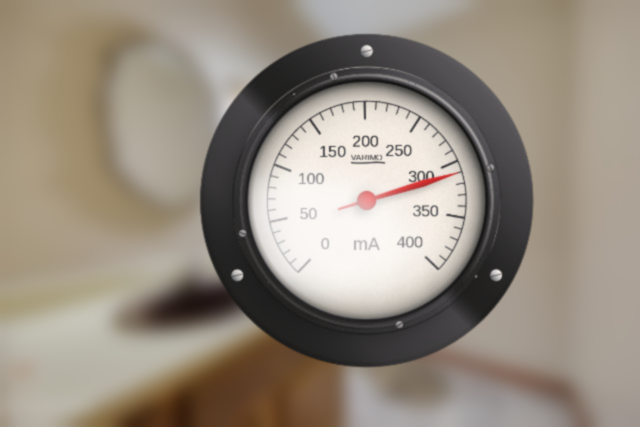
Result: 310 mA
